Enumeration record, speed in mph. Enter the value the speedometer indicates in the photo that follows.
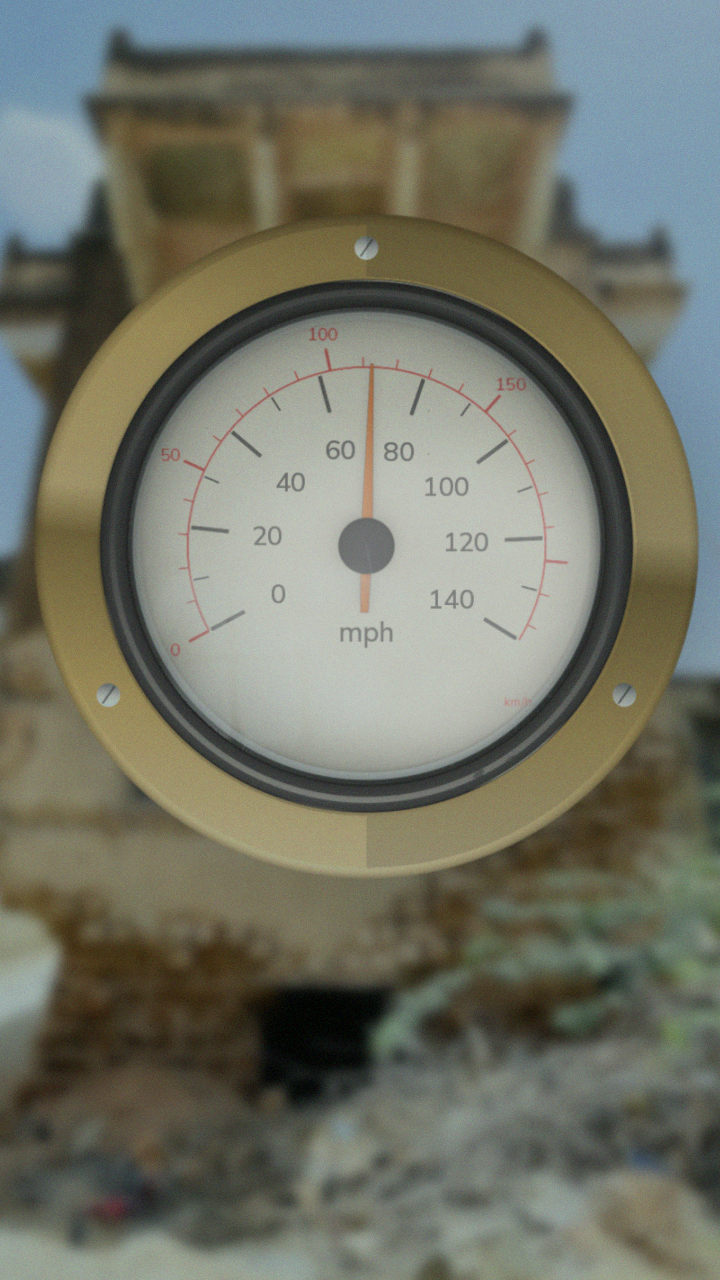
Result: 70 mph
